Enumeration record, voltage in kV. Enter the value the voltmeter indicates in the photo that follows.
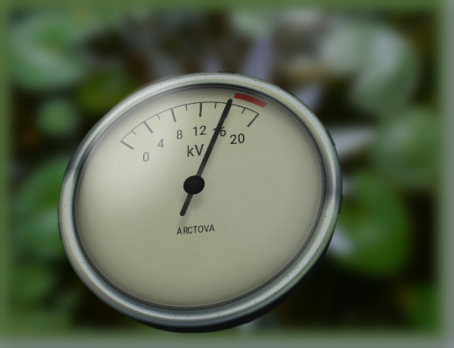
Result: 16 kV
